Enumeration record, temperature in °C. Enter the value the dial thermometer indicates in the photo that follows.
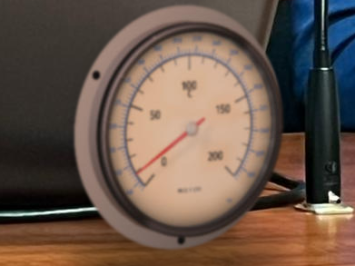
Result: 10 °C
